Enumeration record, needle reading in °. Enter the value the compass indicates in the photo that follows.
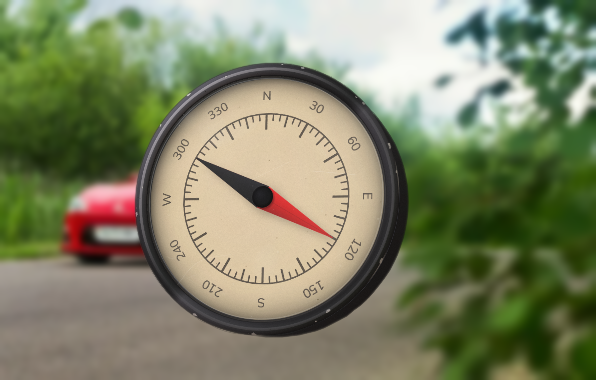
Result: 120 °
